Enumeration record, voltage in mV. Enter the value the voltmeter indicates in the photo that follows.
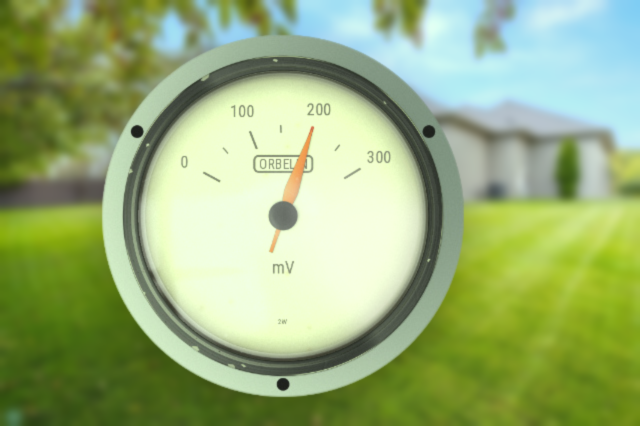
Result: 200 mV
